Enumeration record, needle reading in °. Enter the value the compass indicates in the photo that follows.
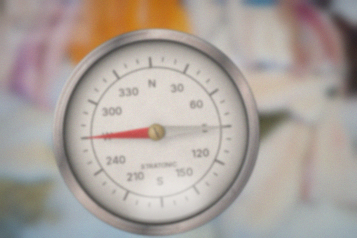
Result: 270 °
